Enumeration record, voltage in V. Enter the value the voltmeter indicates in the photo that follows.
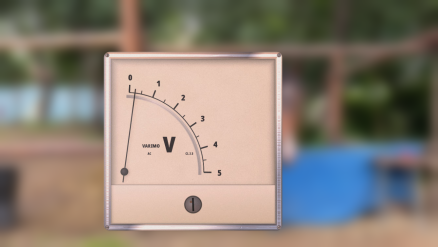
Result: 0.25 V
